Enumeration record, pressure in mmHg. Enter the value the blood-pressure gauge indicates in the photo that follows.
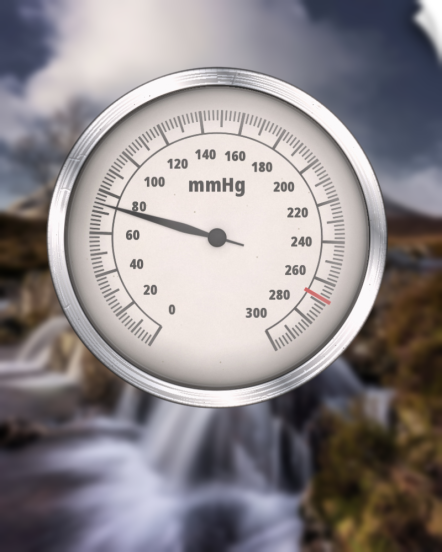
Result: 74 mmHg
